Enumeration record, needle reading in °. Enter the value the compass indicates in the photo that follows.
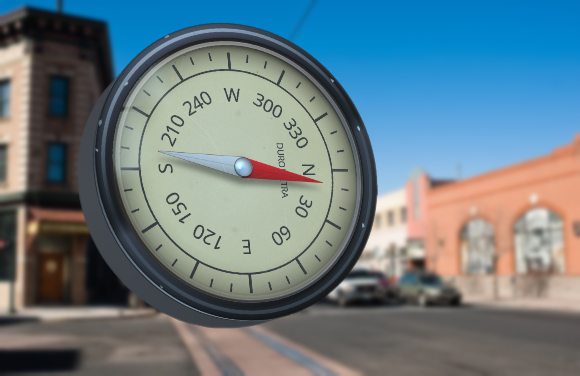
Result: 10 °
